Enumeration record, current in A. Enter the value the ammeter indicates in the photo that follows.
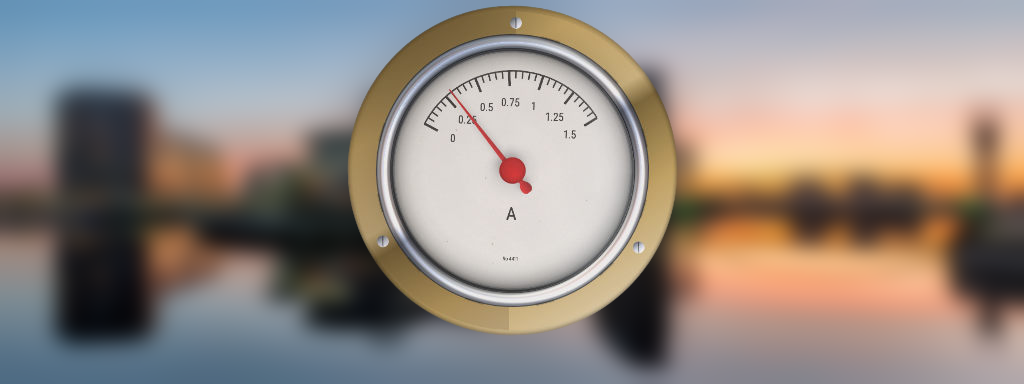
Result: 0.3 A
